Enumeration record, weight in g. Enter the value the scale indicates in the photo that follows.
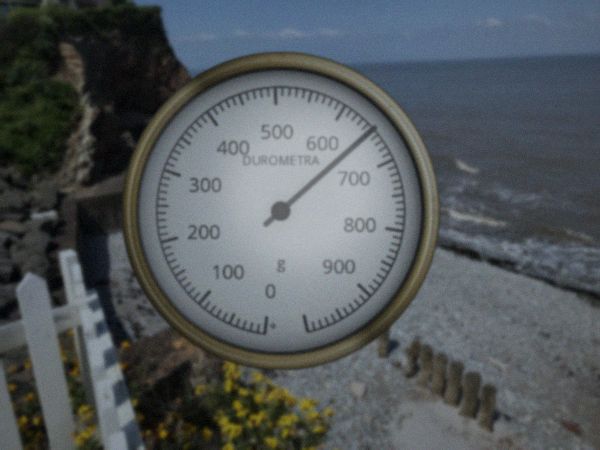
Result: 650 g
